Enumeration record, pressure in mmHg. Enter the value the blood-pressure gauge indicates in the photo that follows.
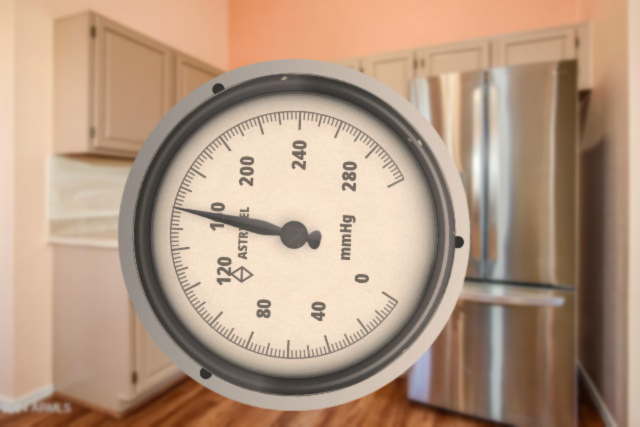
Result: 160 mmHg
